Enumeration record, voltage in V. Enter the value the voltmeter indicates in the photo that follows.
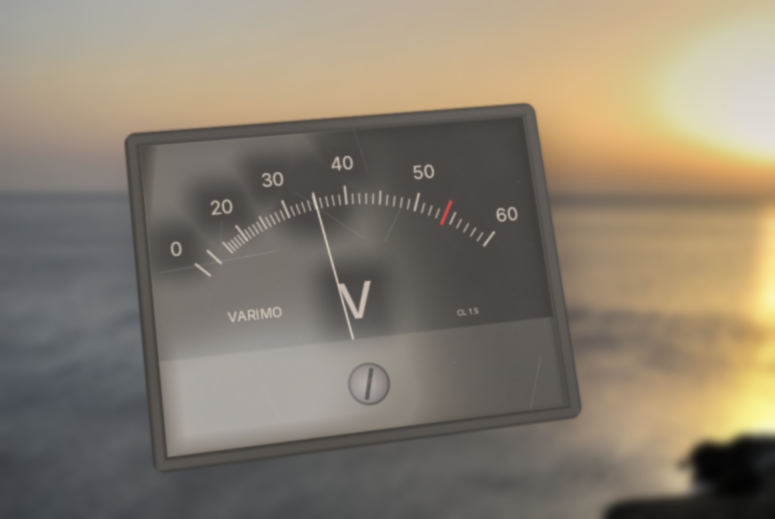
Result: 35 V
